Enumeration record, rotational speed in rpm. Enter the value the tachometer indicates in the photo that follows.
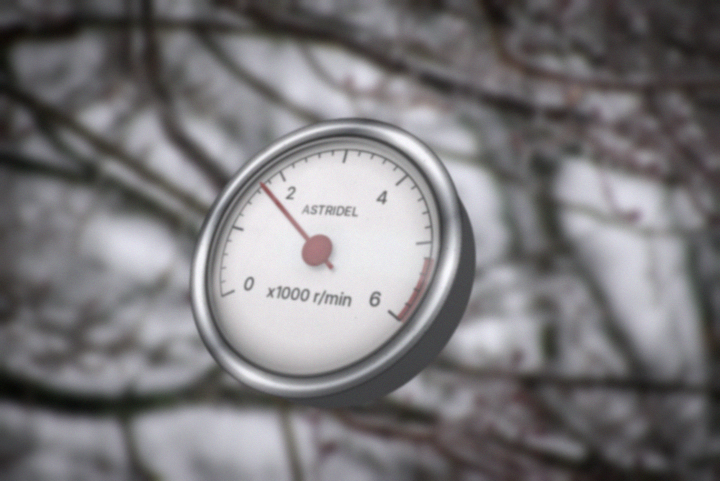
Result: 1700 rpm
